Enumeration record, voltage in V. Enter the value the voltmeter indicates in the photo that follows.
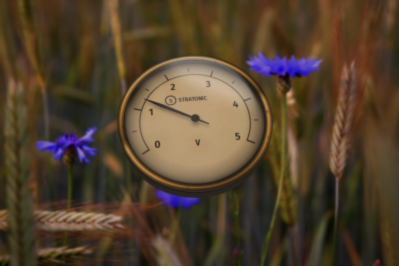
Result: 1.25 V
